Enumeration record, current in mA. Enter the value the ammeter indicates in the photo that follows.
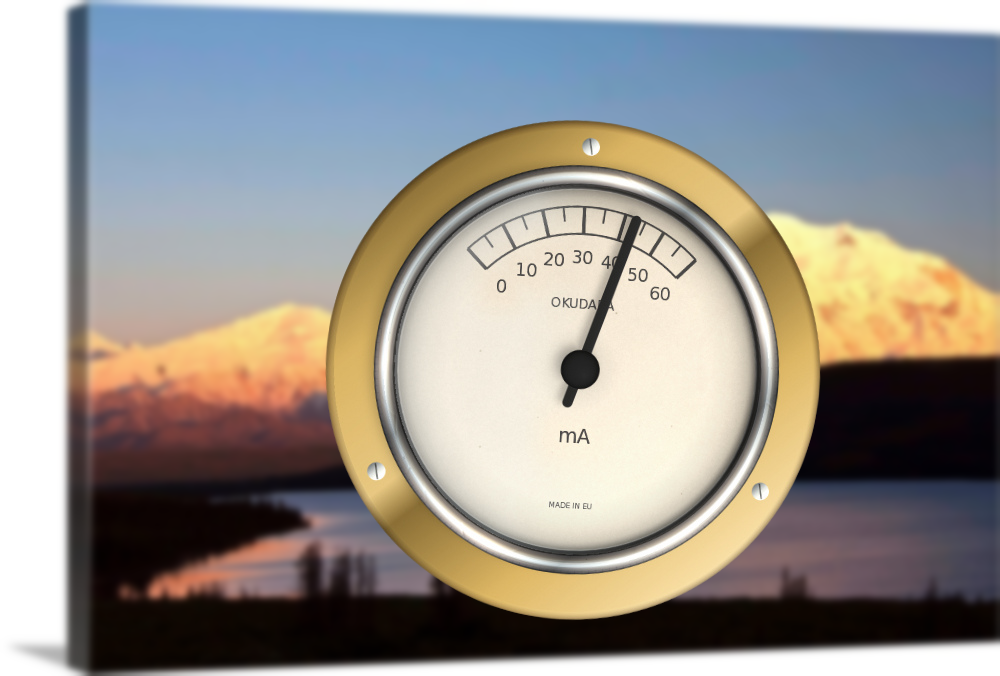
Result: 42.5 mA
